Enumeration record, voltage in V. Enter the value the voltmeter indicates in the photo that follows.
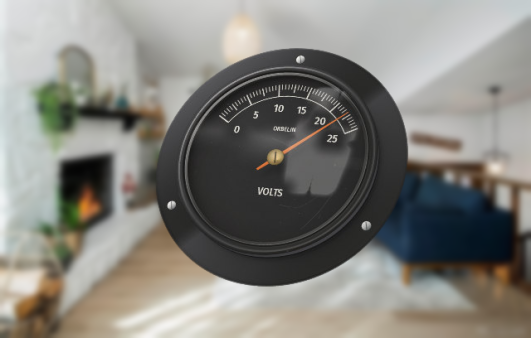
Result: 22.5 V
